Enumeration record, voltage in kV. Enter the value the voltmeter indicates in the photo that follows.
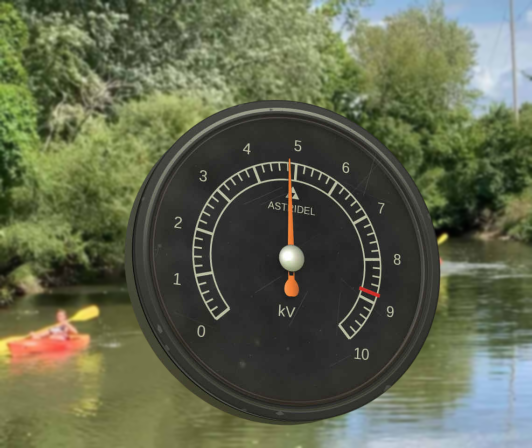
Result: 4.8 kV
